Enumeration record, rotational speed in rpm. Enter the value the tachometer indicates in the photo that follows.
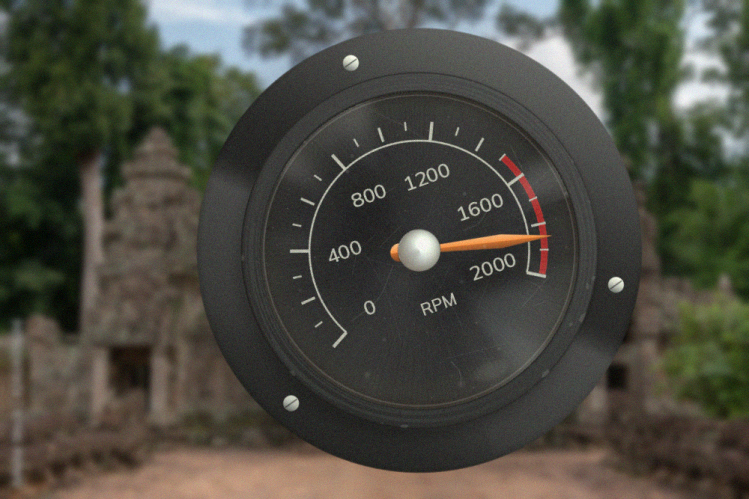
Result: 1850 rpm
